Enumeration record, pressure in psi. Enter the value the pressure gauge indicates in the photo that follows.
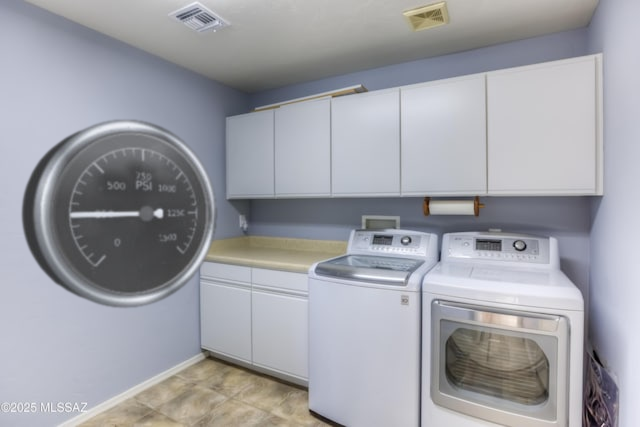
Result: 250 psi
